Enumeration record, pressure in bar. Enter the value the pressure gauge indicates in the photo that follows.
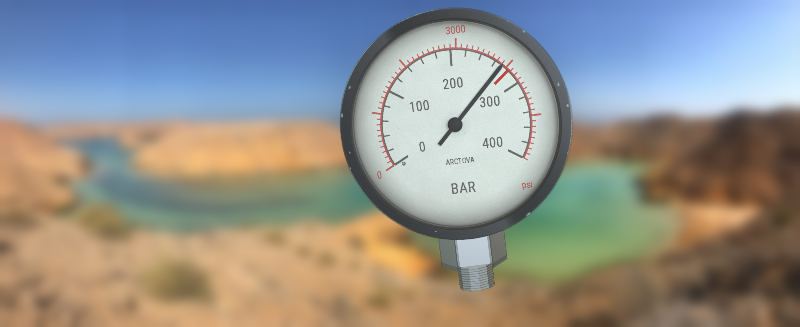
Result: 270 bar
